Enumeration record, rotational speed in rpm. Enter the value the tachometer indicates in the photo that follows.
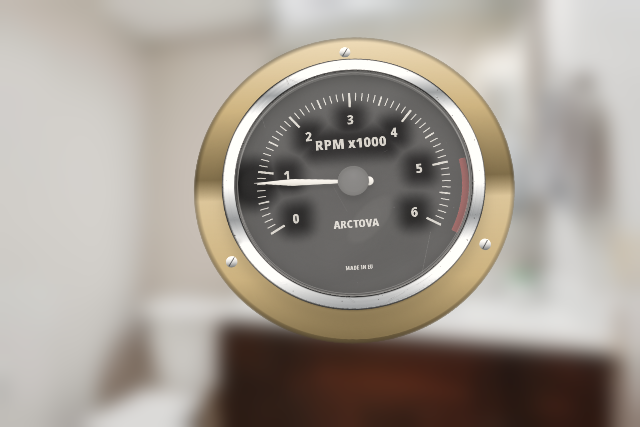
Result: 800 rpm
